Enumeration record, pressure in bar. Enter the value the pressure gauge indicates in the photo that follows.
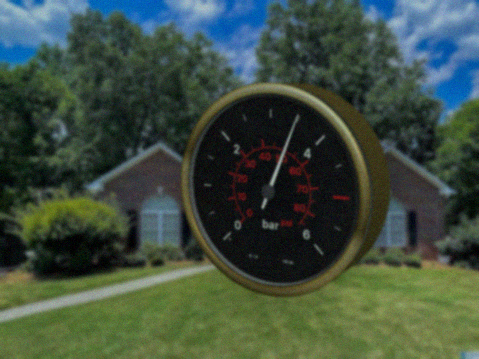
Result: 3.5 bar
